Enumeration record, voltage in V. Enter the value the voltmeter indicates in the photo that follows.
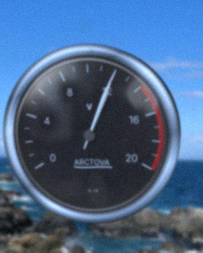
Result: 12 V
